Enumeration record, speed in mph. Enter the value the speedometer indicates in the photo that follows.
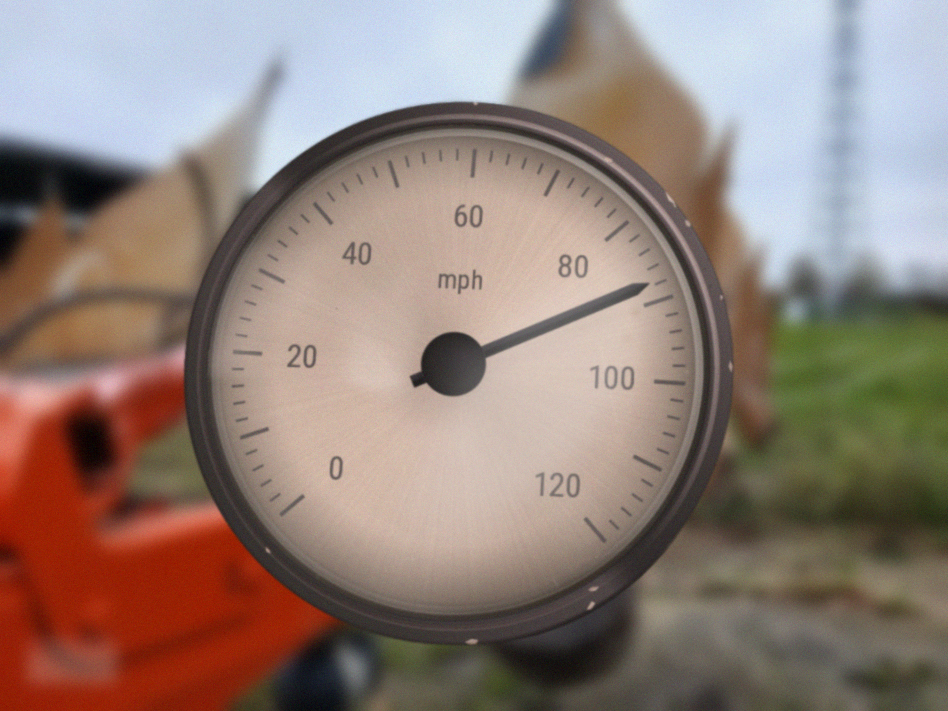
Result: 88 mph
